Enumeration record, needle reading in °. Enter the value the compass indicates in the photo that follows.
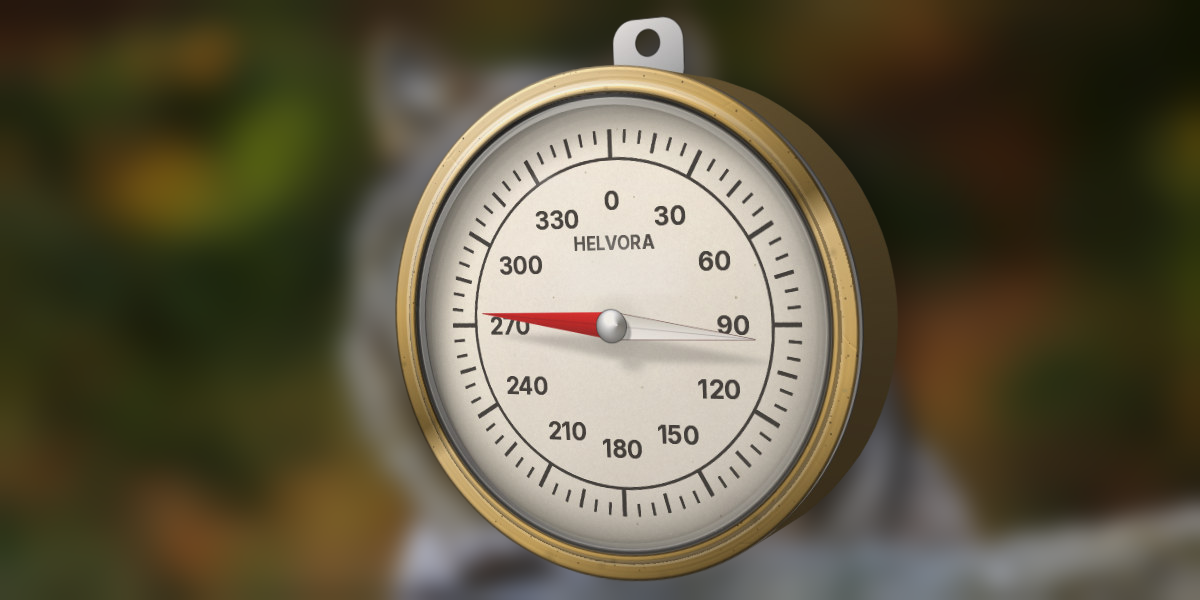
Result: 275 °
